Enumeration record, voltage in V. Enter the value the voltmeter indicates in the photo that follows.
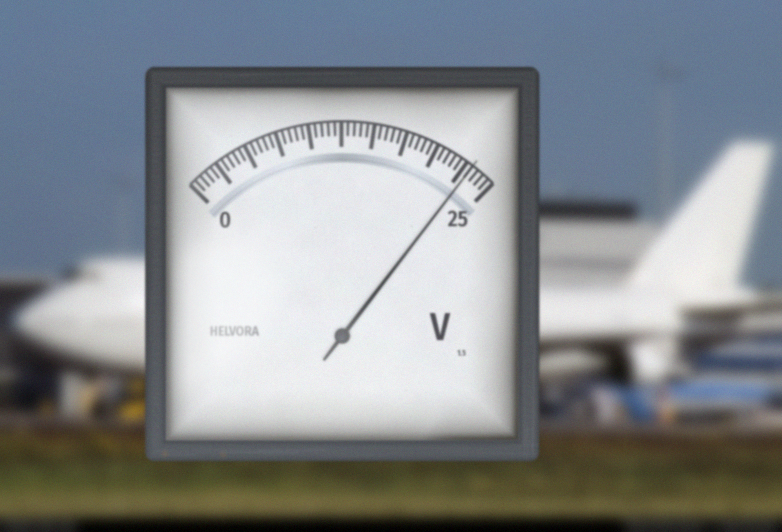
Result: 23 V
